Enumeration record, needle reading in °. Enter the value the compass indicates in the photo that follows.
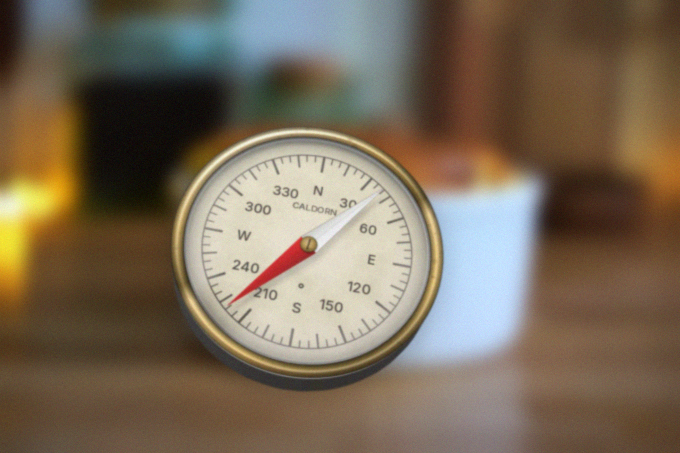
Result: 220 °
